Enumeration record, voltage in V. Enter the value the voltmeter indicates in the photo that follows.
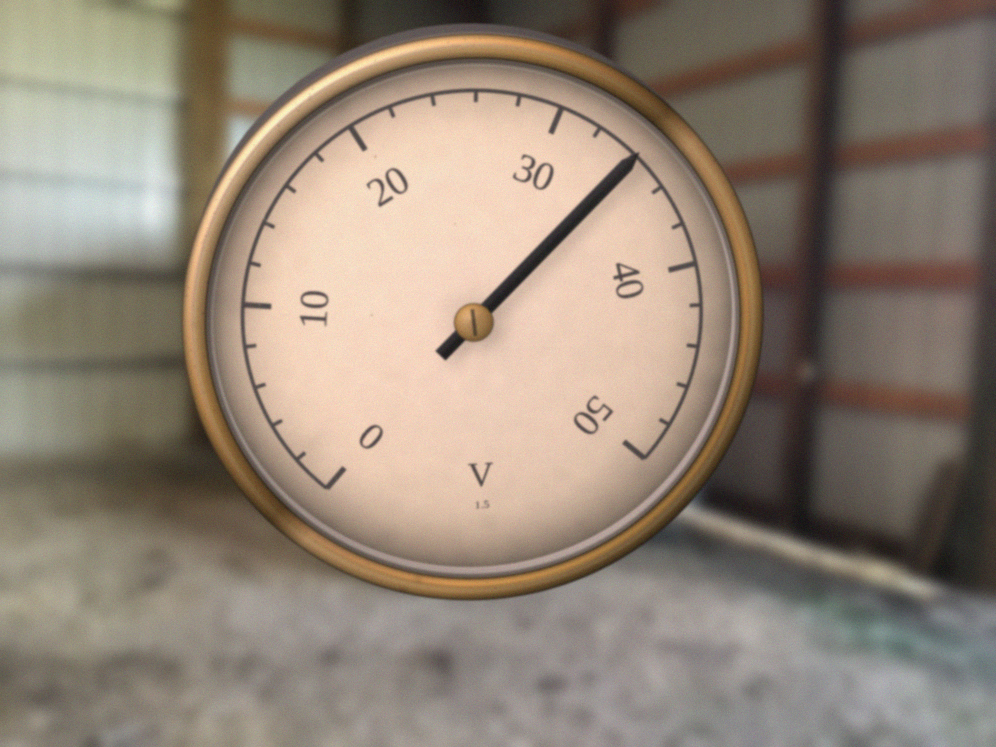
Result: 34 V
